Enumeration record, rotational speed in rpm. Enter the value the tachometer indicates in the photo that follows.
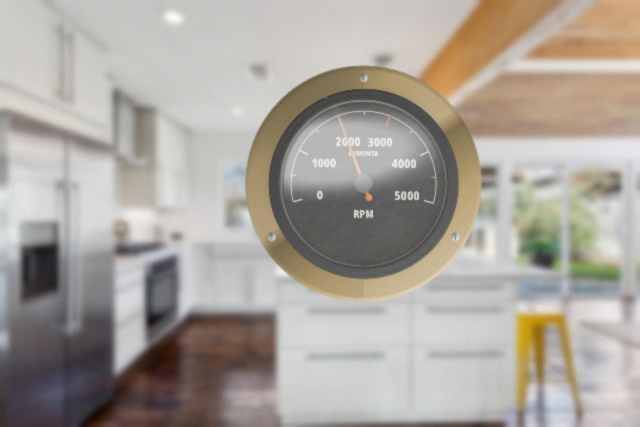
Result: 2000 rpm
